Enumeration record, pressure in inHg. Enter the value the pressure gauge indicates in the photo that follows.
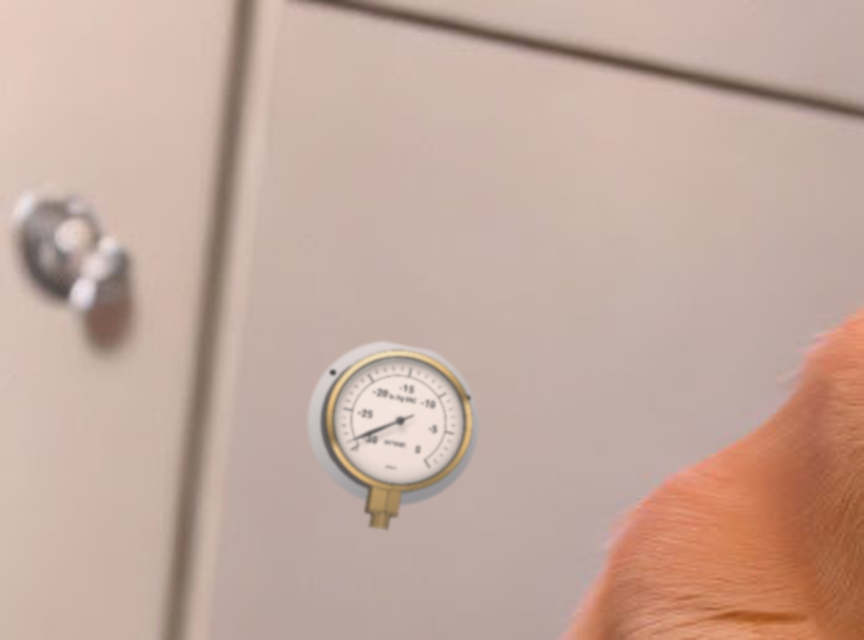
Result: -29 inHg
